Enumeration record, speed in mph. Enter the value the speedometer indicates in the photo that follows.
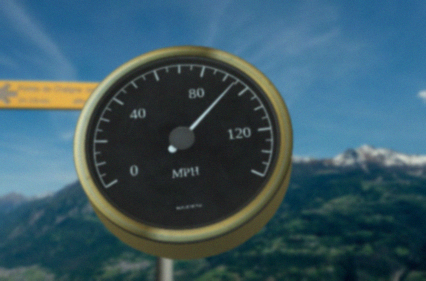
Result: 95 mph
